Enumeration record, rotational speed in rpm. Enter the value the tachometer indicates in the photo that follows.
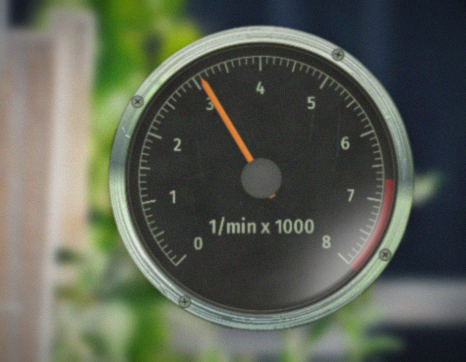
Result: 3100 rpm
